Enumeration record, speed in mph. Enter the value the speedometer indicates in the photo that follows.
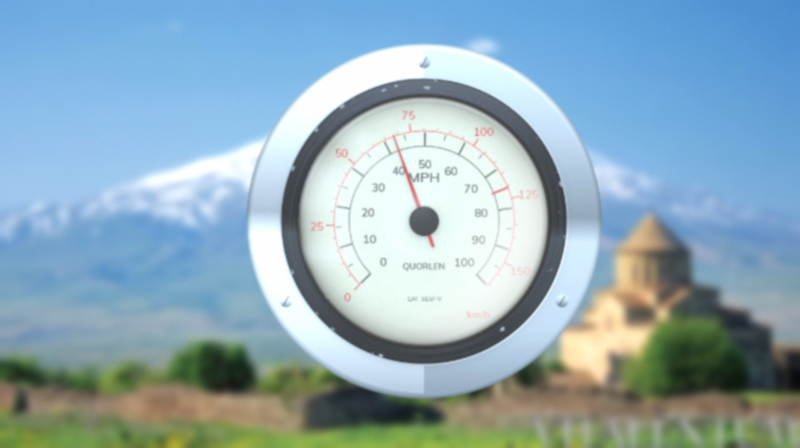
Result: 42.5 mph
